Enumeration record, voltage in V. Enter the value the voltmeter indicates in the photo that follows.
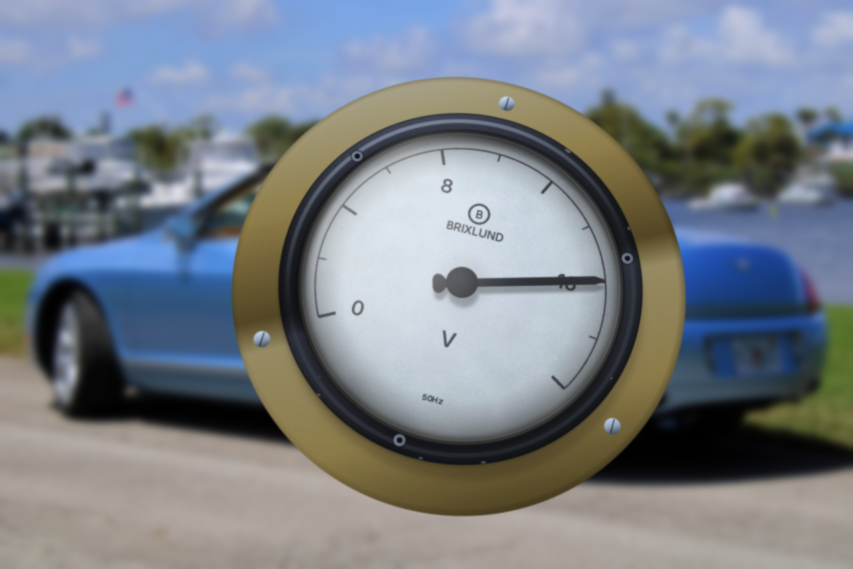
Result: 16 V
